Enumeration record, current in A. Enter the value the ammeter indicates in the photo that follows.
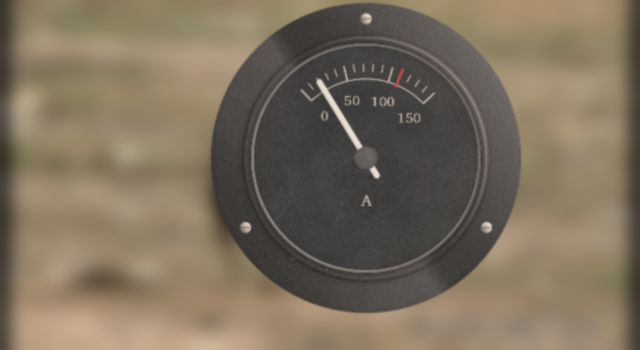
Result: 20 A
